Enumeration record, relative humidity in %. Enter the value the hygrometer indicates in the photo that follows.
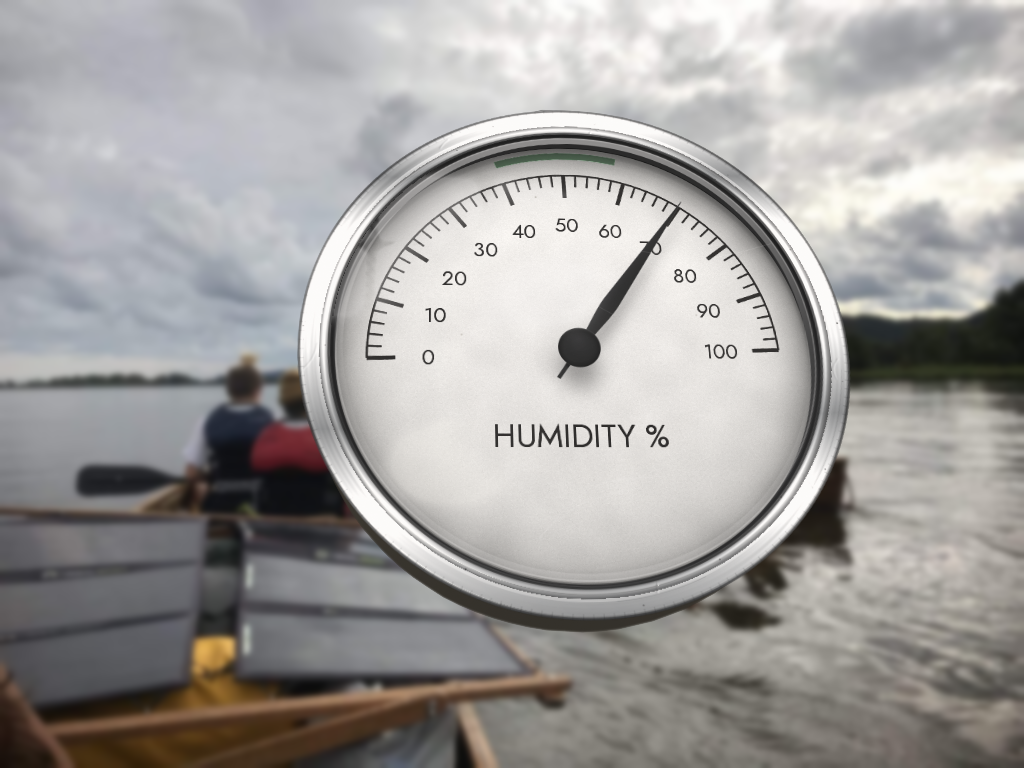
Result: 70 %
